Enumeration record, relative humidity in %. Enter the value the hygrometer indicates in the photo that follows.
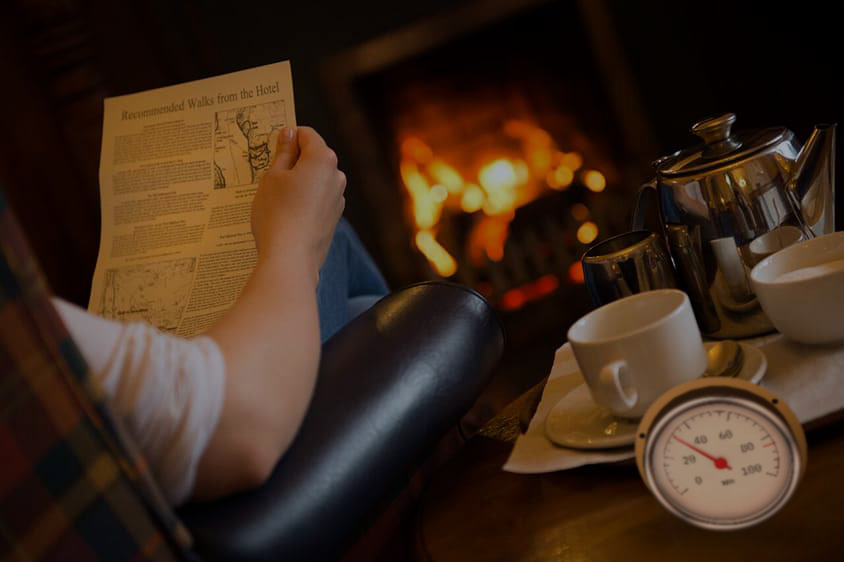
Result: 32 %
